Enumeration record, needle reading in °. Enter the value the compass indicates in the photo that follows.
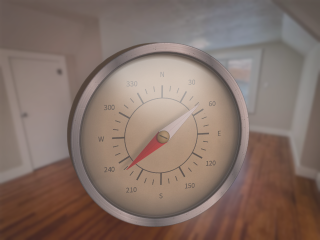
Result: 230 °
